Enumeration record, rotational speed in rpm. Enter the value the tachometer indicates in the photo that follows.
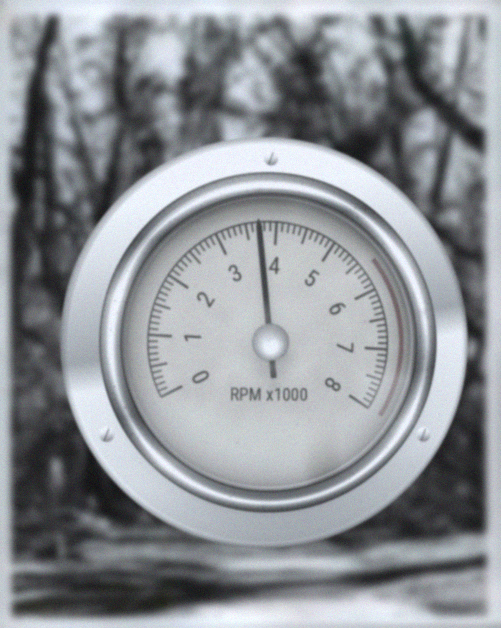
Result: 3700 rpm
